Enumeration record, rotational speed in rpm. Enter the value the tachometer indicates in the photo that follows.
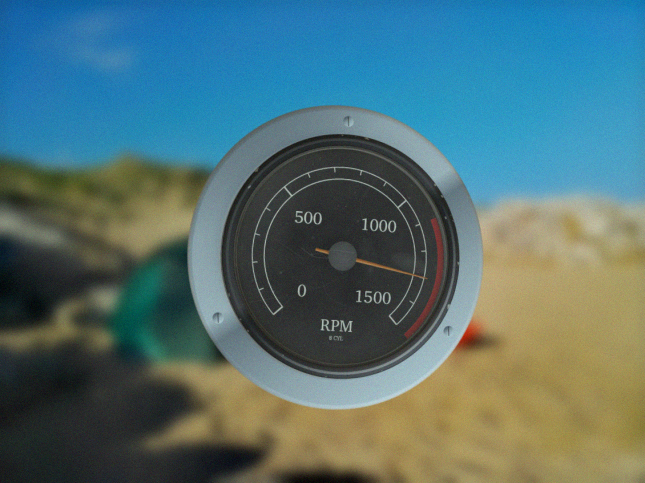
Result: 1300 rpm
